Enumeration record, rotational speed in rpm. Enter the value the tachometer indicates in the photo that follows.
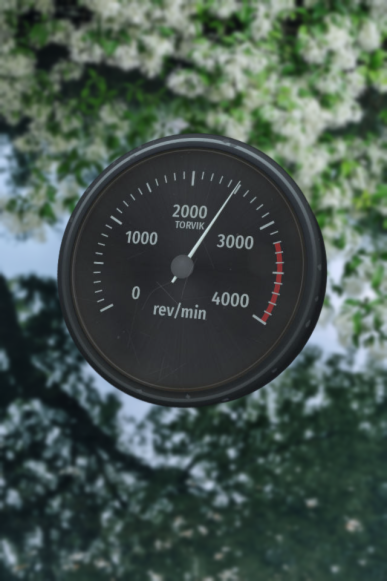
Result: 2500 rpm
